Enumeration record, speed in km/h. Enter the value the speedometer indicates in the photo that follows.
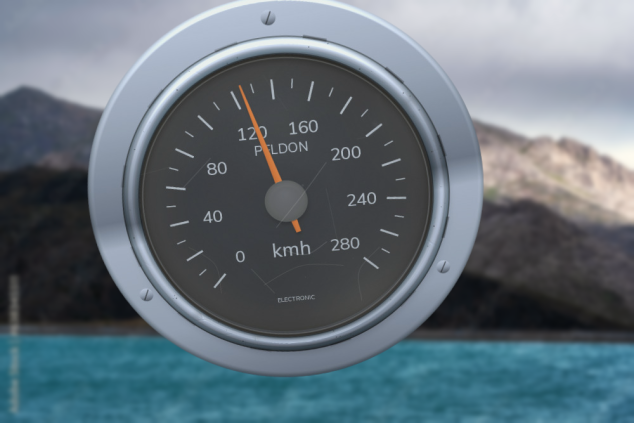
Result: 125 km/h
